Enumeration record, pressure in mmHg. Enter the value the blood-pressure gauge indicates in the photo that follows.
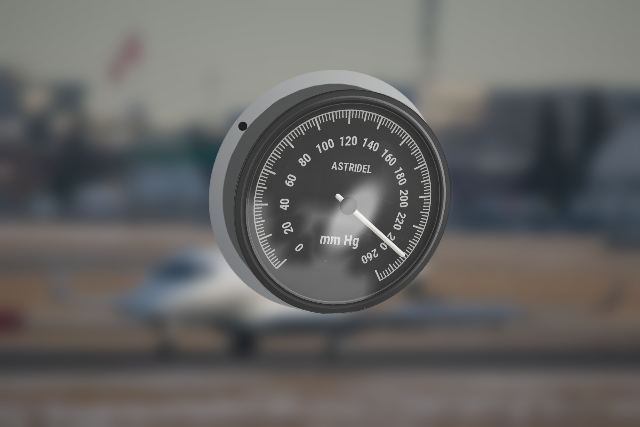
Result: 240 mmHg
